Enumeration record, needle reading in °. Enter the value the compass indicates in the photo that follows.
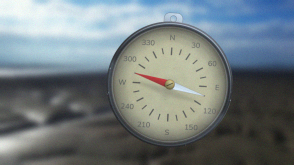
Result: 285 °
